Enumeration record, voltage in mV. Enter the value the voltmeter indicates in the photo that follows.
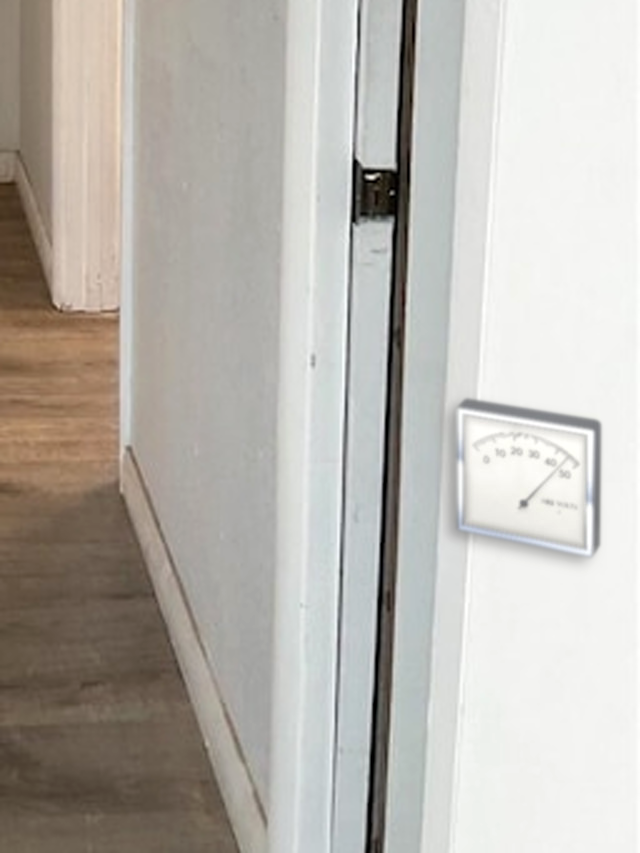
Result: 45 mV
